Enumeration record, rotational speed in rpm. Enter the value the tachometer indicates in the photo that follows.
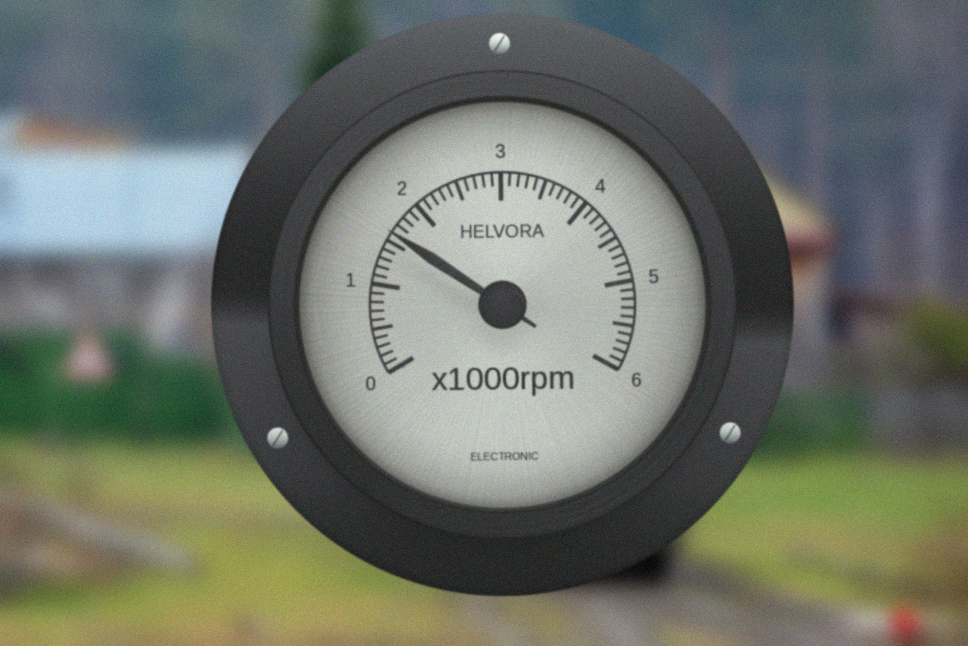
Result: 1600 rpm
